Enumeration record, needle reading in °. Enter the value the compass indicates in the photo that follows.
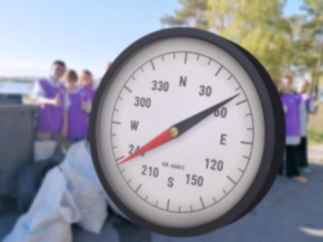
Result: 235 °
